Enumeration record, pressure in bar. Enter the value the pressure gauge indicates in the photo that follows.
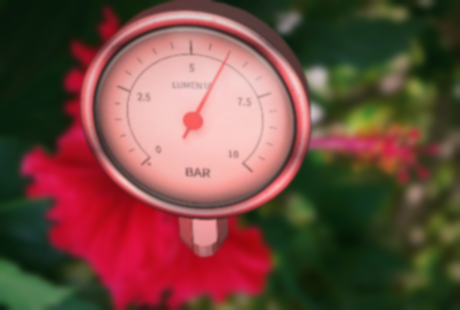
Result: 6 bar
